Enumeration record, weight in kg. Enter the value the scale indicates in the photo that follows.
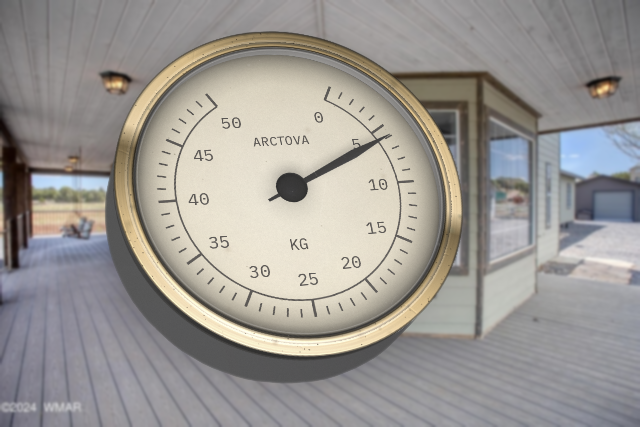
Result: 6 kg
